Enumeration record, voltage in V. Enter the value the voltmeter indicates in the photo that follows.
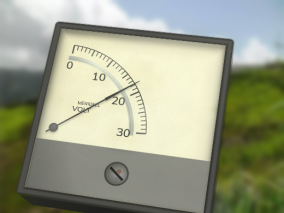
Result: 18 V
